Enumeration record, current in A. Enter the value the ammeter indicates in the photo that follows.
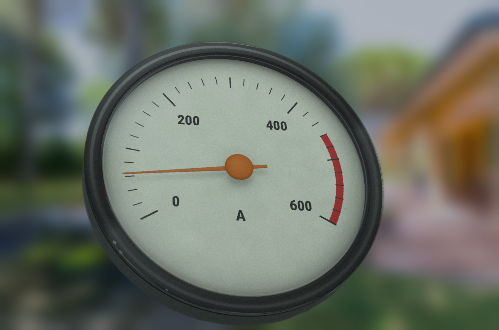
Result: 60 A
